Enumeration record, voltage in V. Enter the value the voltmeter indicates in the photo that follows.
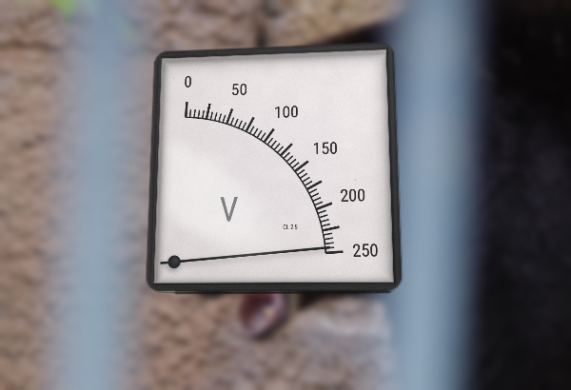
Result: 245 V
